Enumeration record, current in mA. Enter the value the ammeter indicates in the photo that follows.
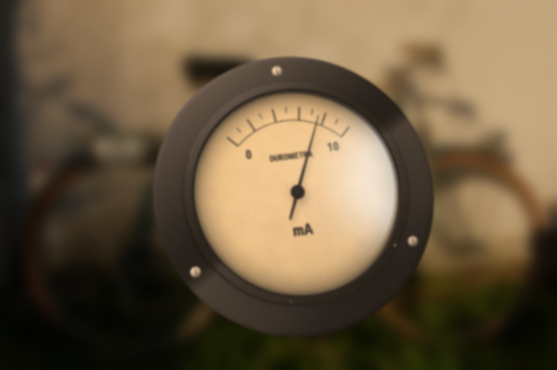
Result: 7.5 mA
